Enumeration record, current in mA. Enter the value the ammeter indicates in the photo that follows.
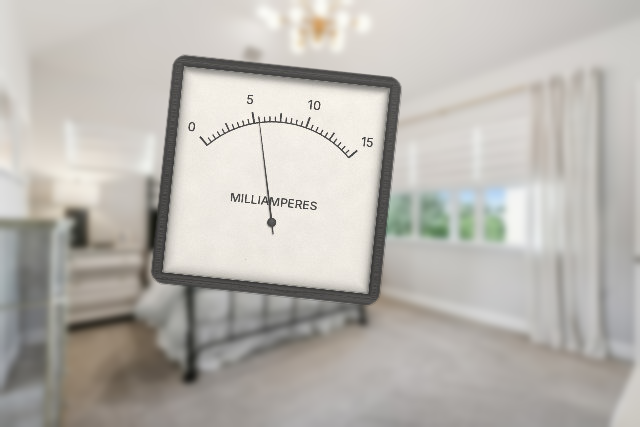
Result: 5.5 mA
